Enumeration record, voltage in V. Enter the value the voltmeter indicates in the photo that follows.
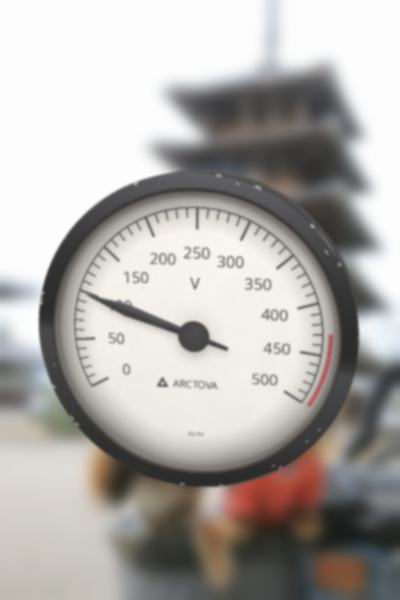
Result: 100 V
